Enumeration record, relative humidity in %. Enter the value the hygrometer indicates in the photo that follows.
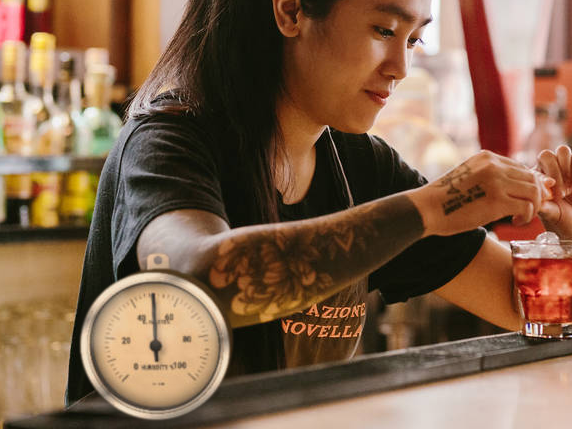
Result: 50 %
